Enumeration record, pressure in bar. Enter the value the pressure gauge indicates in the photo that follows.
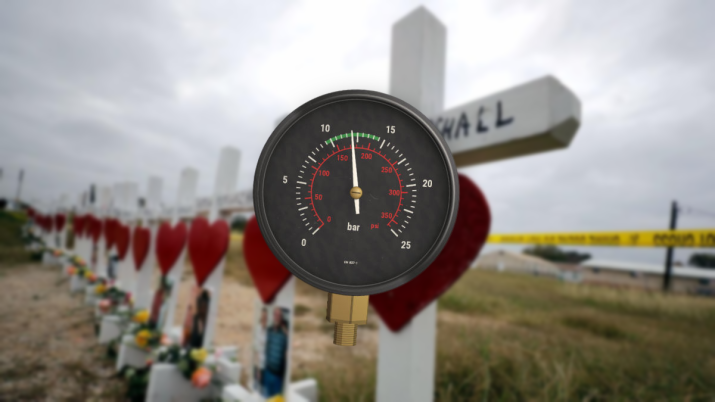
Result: 12 bar
